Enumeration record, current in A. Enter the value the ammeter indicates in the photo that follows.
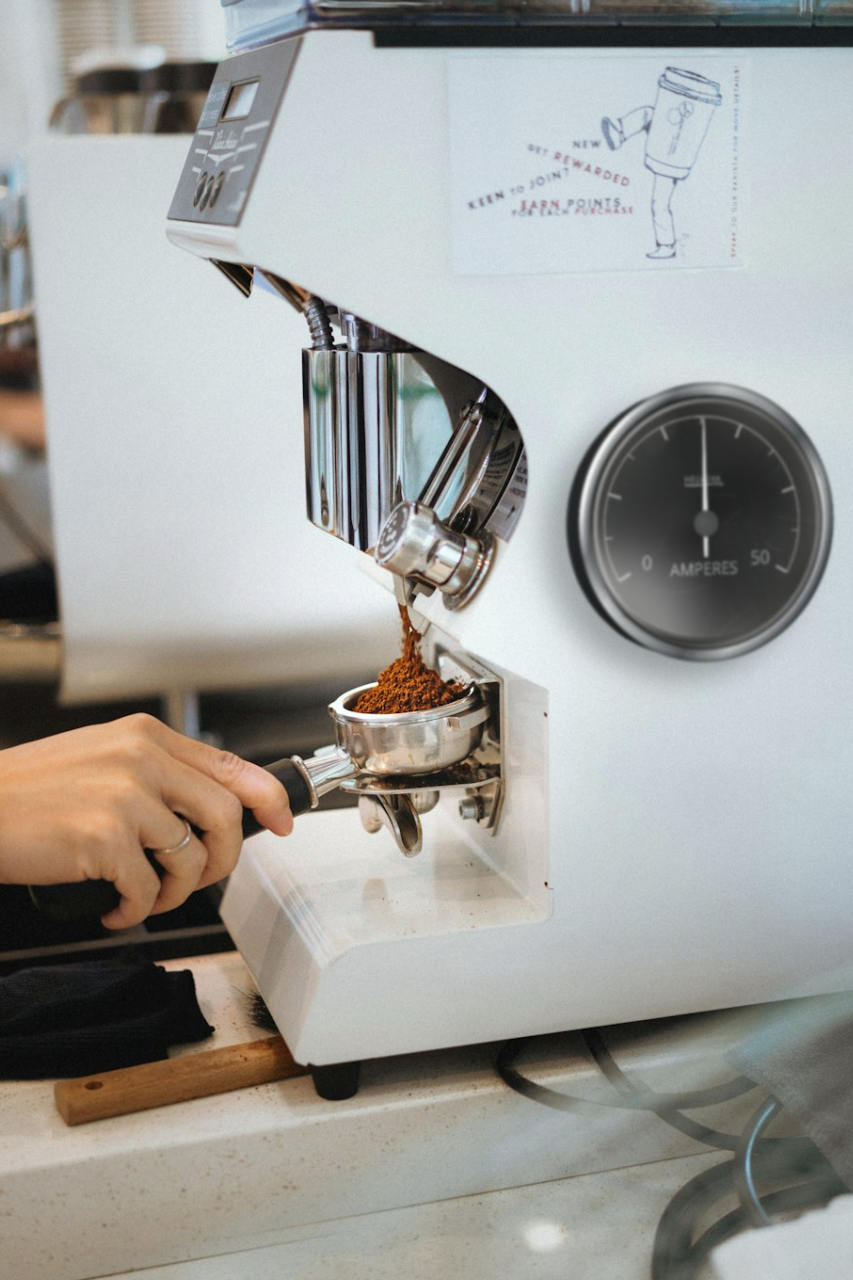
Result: 25 A
